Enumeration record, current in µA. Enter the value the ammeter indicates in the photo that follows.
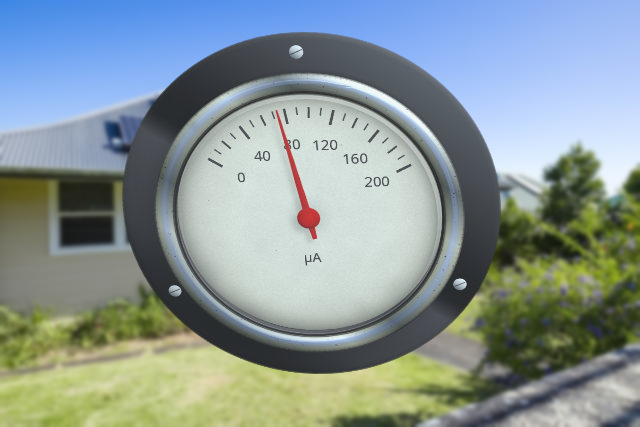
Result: 75 µA
